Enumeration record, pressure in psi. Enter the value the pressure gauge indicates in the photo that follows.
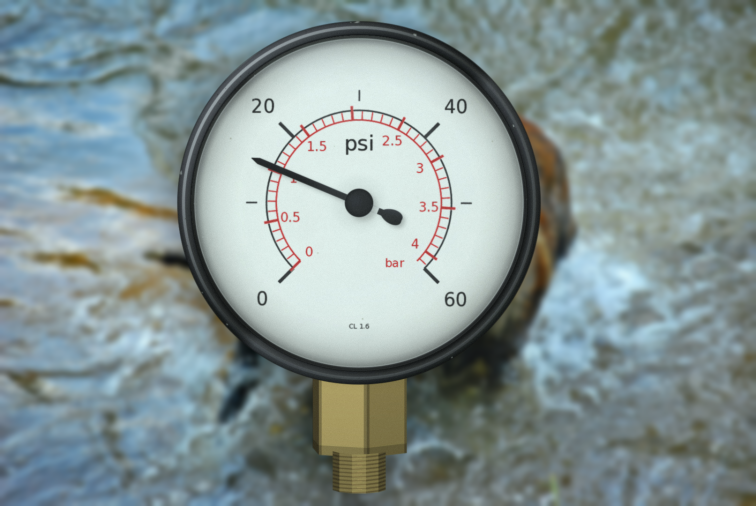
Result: 15 psi
